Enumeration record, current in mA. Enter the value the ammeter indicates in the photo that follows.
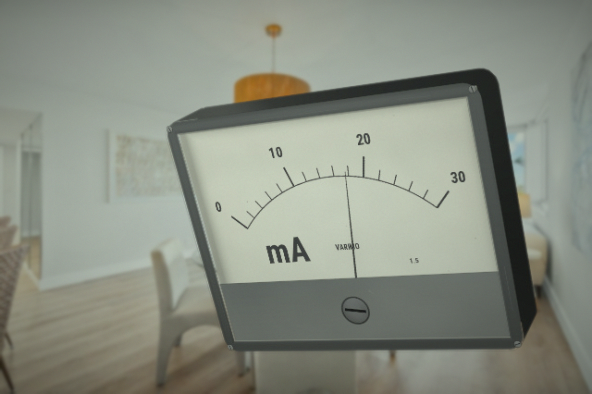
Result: 18 mA
